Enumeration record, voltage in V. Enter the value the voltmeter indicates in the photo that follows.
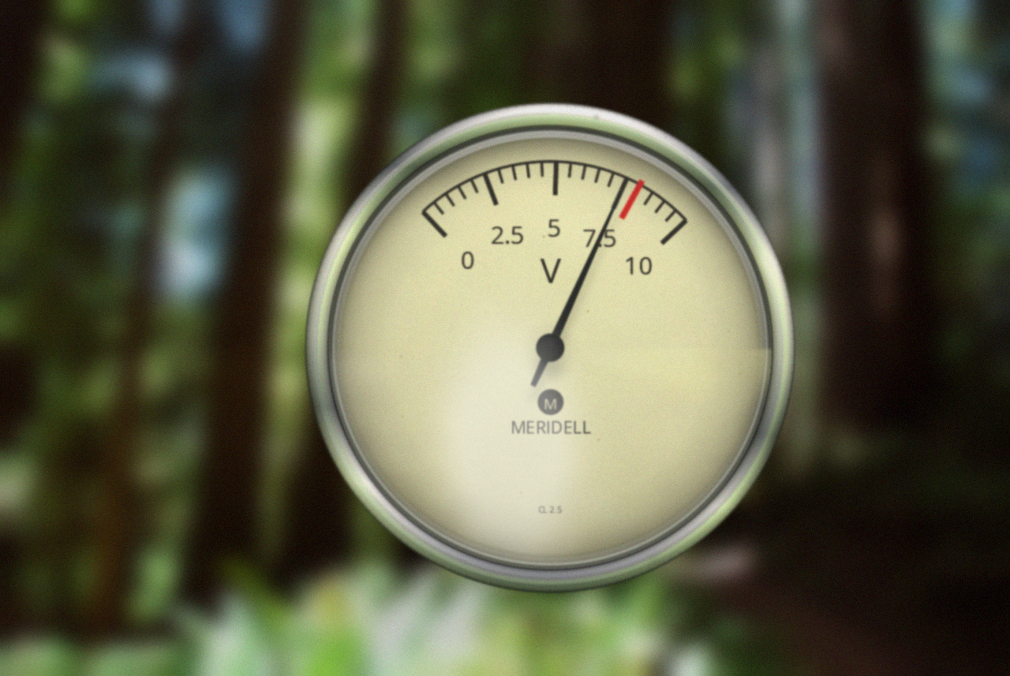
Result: 7.5 V
